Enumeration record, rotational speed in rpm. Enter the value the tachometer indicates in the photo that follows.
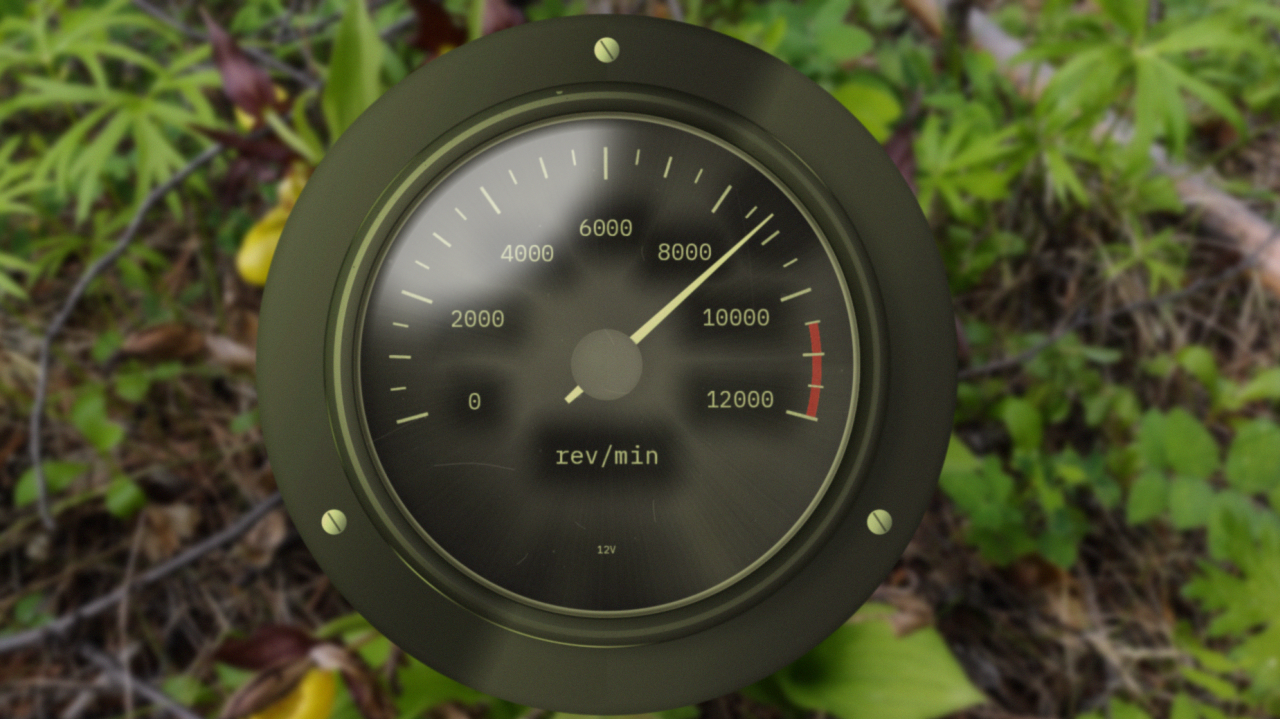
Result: 8750 rpm
